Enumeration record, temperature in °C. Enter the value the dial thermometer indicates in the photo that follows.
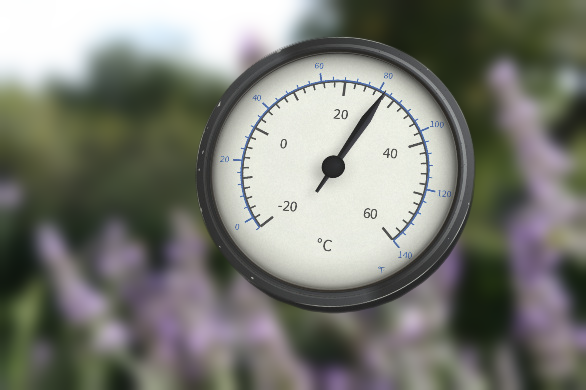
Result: 28 °C
